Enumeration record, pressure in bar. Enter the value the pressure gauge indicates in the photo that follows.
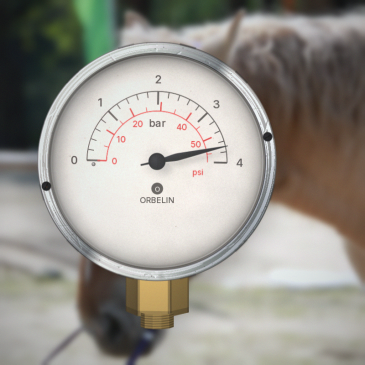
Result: 3.7 bar
